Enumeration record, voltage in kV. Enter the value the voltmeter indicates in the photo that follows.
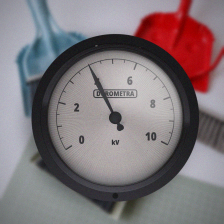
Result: 4 kV
